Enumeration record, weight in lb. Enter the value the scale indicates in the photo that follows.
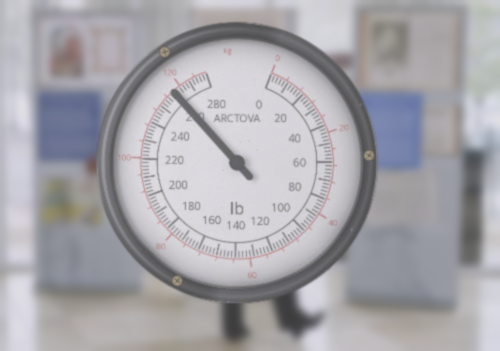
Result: 260 lb
